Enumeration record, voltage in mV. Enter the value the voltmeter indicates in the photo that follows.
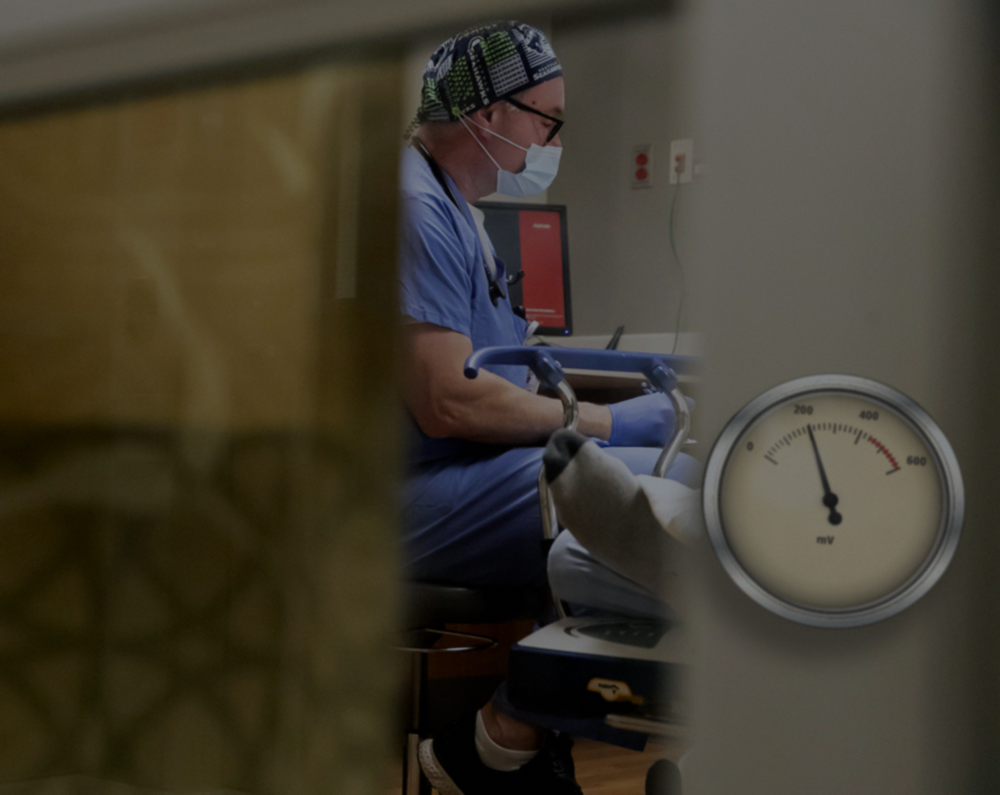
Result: 200 mV
